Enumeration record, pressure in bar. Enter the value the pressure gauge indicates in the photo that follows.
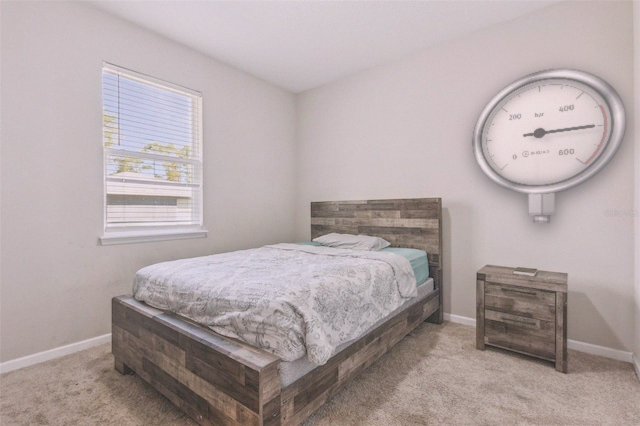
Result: 500 bar
